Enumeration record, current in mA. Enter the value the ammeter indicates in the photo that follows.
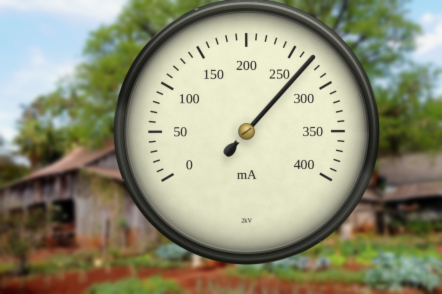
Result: 270 mA
